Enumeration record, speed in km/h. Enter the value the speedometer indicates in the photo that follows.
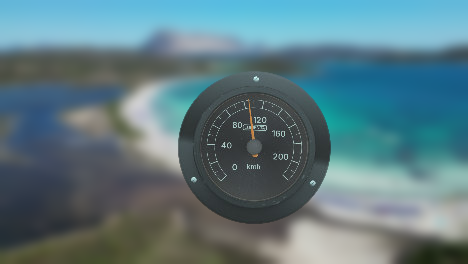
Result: 105 km/h
